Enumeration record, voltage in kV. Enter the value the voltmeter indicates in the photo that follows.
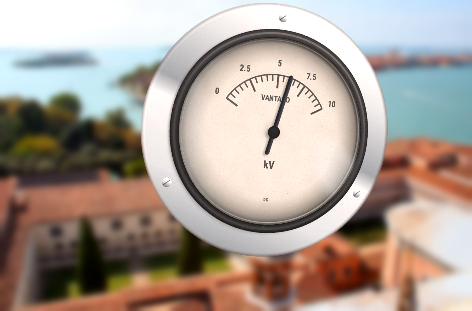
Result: 6 kV
